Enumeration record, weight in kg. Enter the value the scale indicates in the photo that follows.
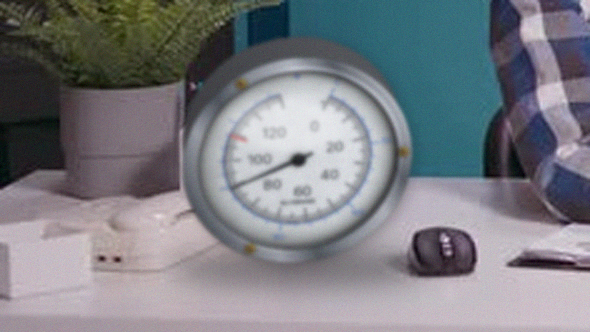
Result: 90 kg
